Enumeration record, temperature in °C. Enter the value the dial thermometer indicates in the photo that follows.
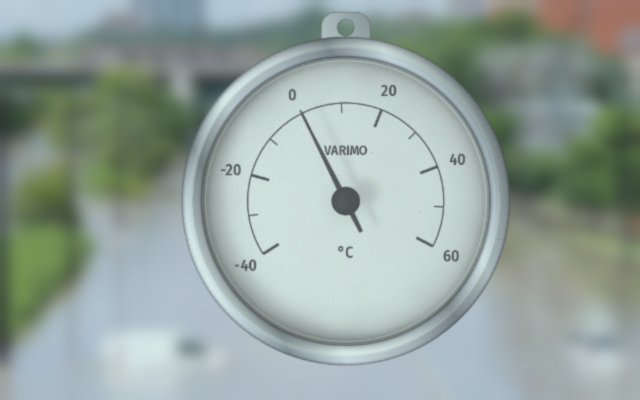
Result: 0 °C
